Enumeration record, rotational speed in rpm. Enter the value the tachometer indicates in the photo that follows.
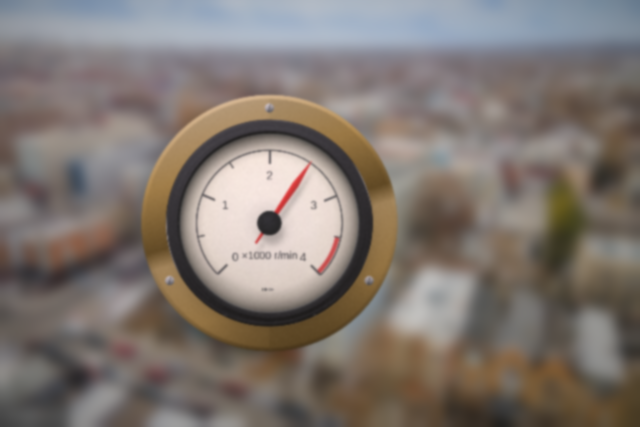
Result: 2500 rpm
